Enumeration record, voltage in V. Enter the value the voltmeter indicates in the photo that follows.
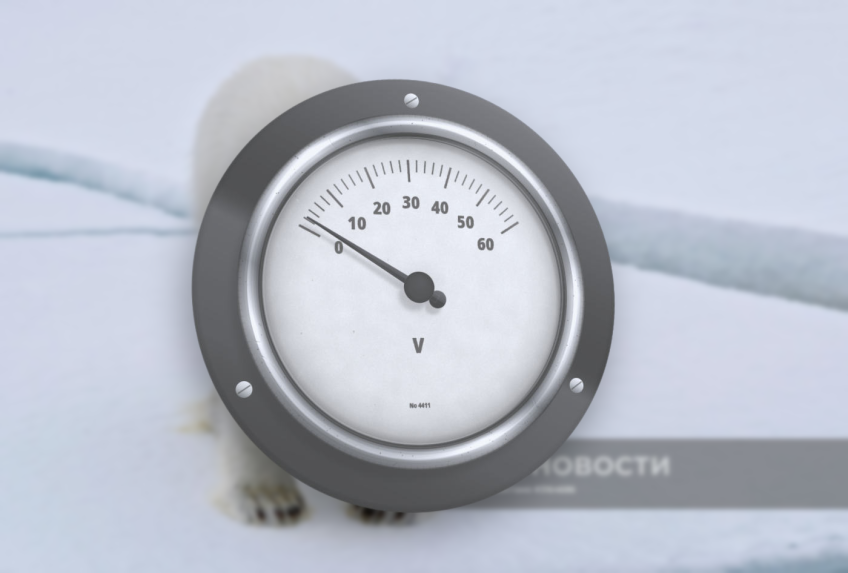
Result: 2 V
